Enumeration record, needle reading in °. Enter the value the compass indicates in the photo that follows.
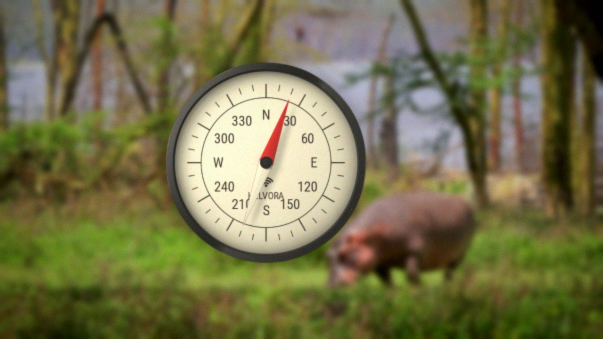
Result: 20 °
